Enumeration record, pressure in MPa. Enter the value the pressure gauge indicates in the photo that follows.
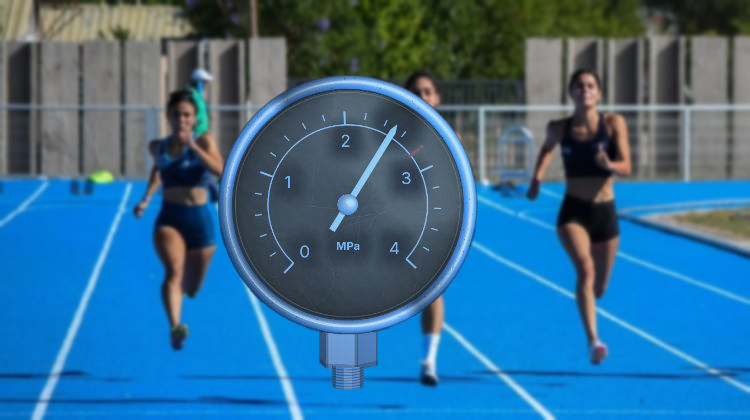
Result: 2.5 MPa
